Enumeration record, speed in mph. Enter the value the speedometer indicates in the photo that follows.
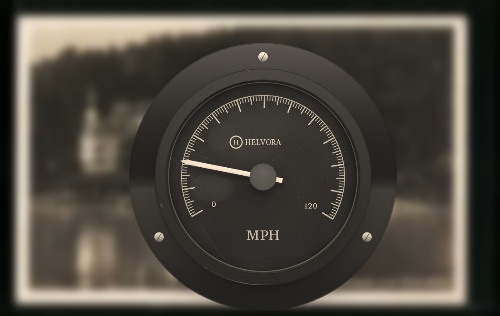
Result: 20 mph
